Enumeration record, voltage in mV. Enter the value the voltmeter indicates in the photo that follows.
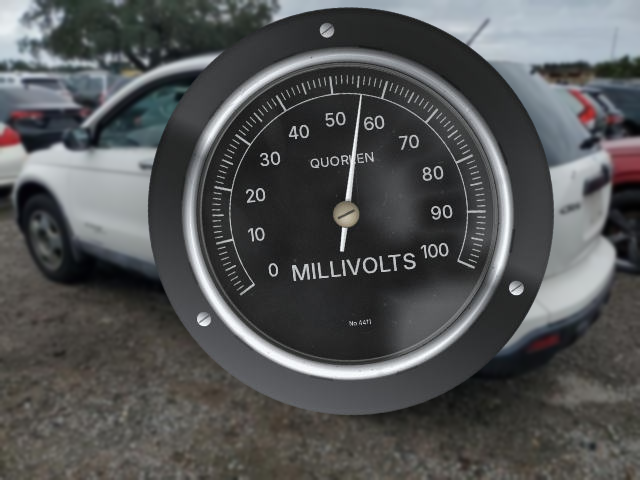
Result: 56 mV
